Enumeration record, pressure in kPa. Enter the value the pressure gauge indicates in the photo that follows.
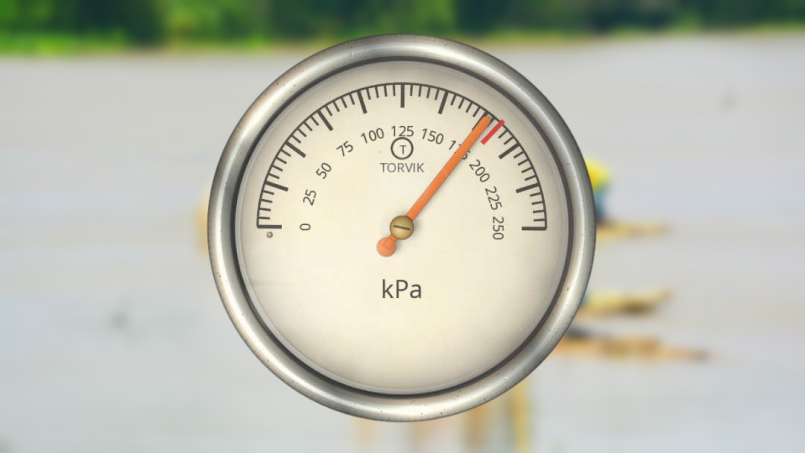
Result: 177.5 kPa
